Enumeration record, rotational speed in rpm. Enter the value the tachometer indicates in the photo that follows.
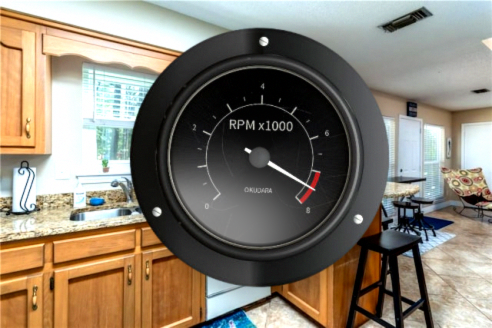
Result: 7500 rpm
